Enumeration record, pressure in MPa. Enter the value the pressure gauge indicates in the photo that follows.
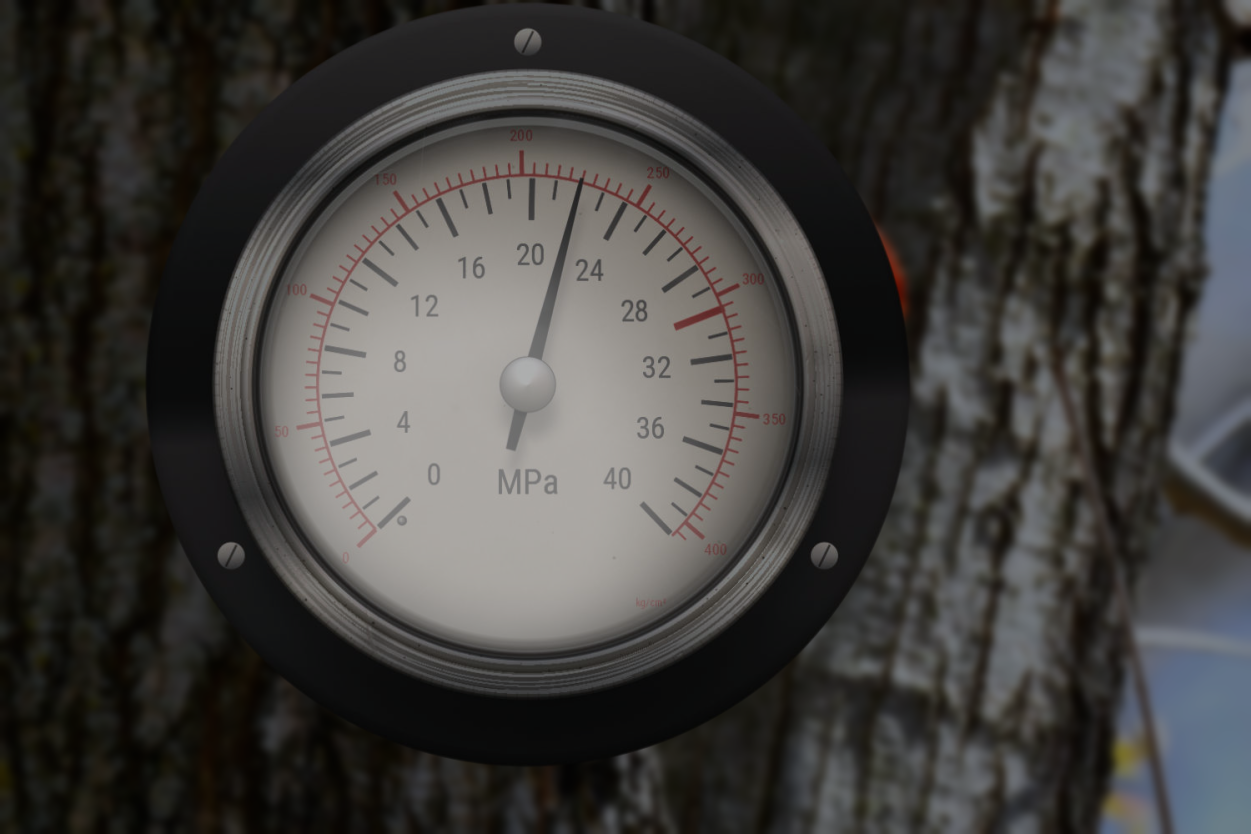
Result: 22 MPa
